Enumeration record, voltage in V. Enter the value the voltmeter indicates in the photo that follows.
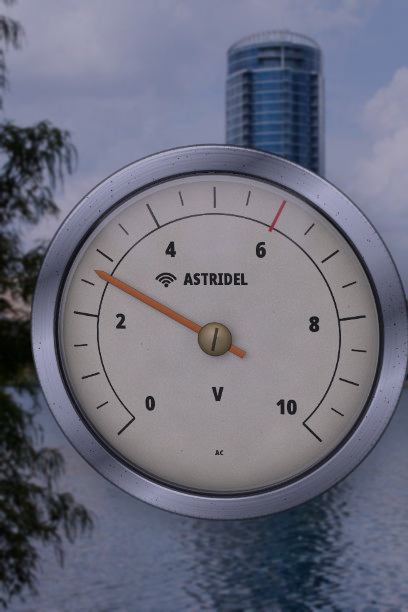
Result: 2.75 V
